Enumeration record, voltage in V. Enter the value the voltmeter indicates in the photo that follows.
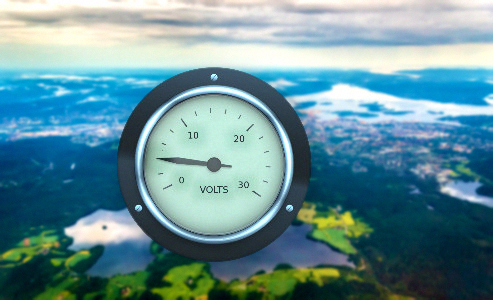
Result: 4 V
